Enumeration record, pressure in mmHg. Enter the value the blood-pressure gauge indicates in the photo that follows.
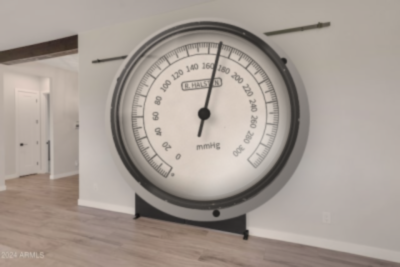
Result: 170 mmHg
